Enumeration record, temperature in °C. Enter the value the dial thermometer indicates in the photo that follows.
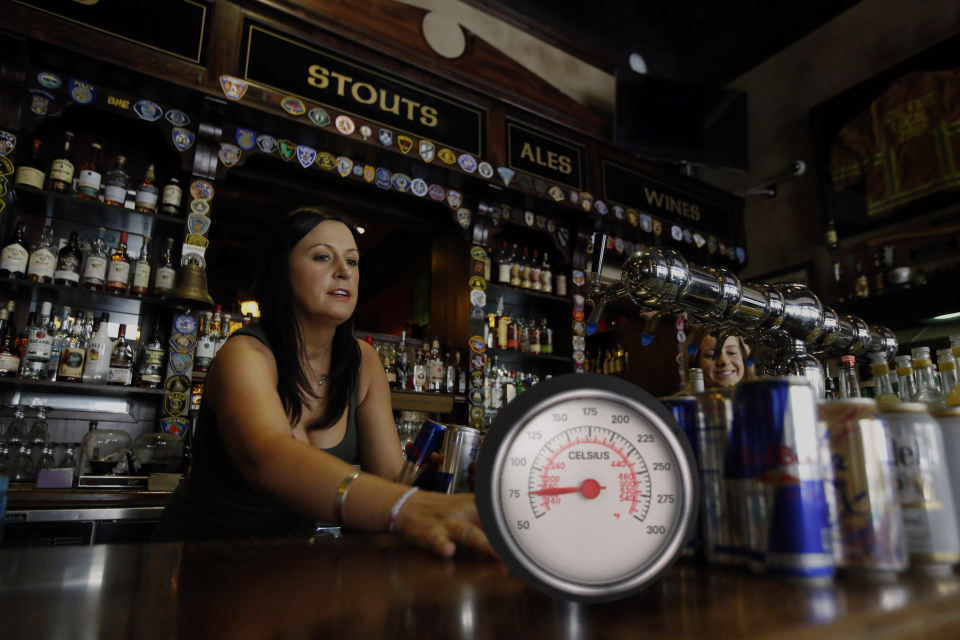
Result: 75 °C
